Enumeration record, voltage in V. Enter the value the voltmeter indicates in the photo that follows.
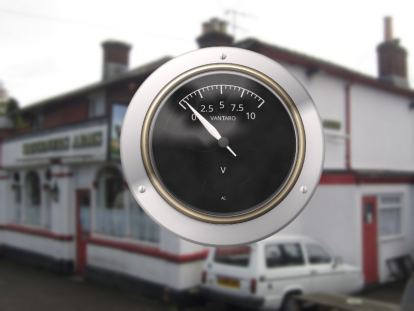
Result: 0.5 V
